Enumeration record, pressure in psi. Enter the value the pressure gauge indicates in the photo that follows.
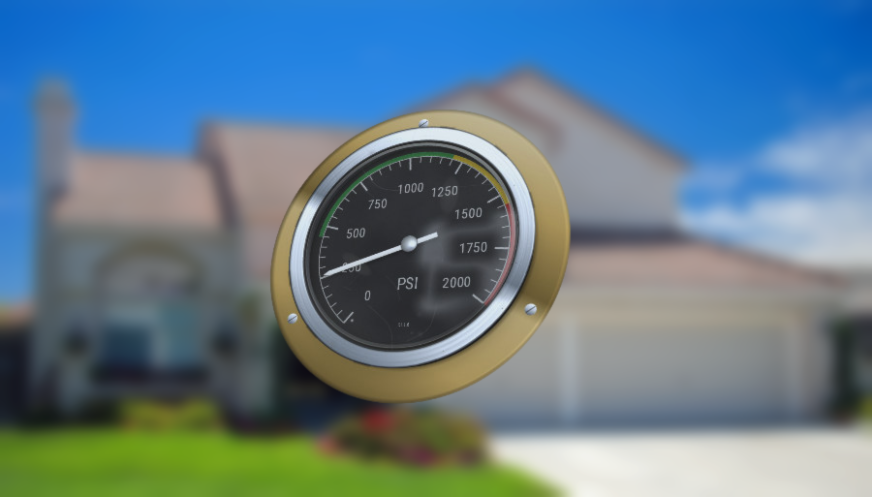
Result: 250 psi
